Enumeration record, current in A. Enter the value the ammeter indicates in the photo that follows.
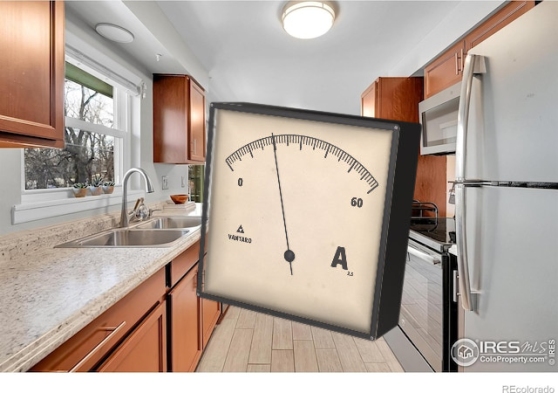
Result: 20 A
